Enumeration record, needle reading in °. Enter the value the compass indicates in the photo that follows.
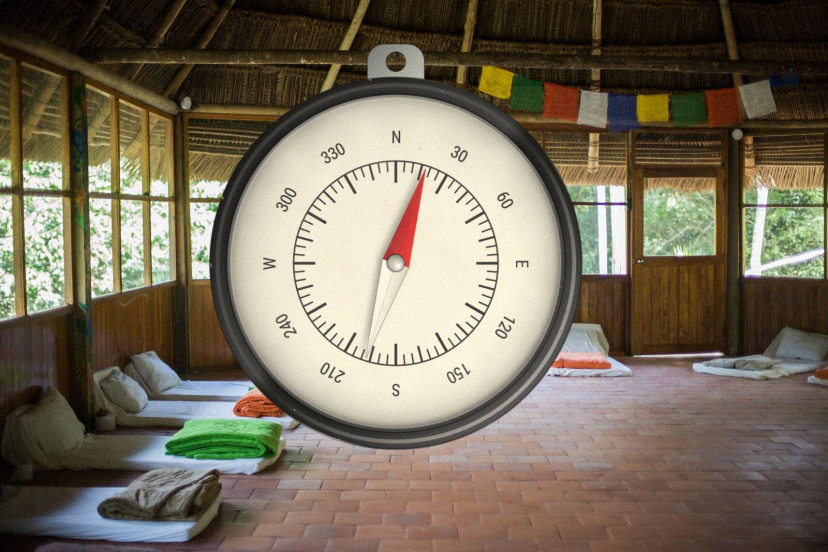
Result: 17.5 °
